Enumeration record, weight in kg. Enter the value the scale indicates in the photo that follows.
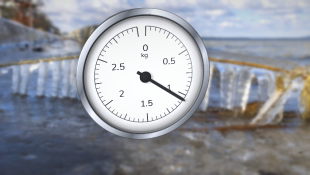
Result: 1.05 kg
